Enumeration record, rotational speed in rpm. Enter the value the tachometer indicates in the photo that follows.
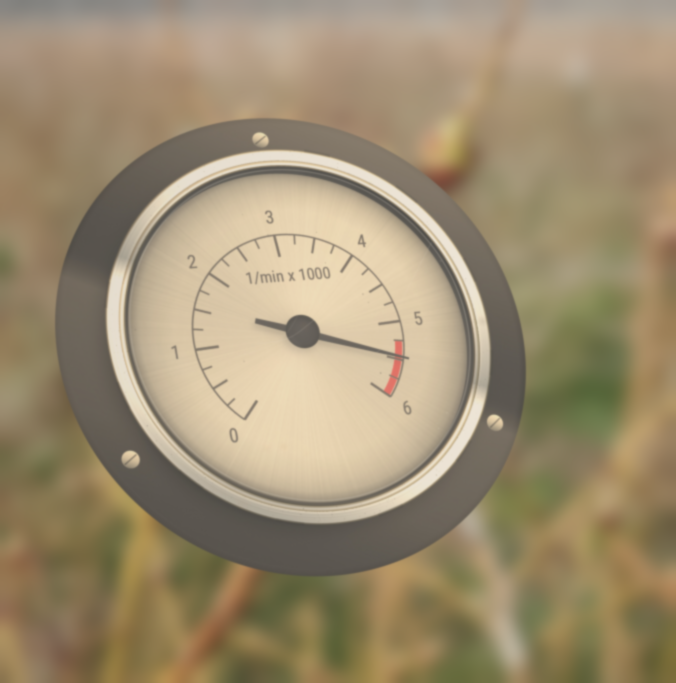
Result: 5500 rpm
